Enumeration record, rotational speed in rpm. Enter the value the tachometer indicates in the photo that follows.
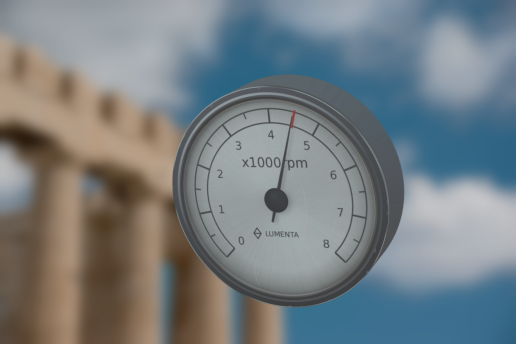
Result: 4500 rpm
